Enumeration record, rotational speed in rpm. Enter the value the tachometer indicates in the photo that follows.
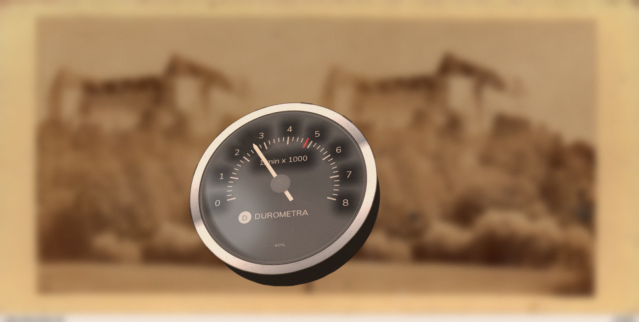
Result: 2600 rpm
